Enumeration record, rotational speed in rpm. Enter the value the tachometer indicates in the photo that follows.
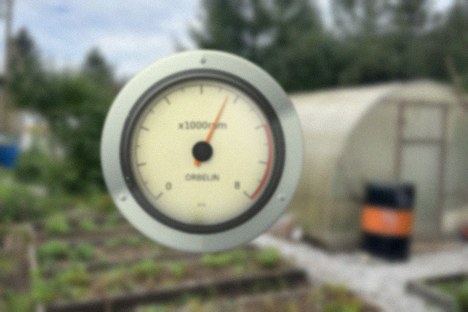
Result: 4750 rpm
